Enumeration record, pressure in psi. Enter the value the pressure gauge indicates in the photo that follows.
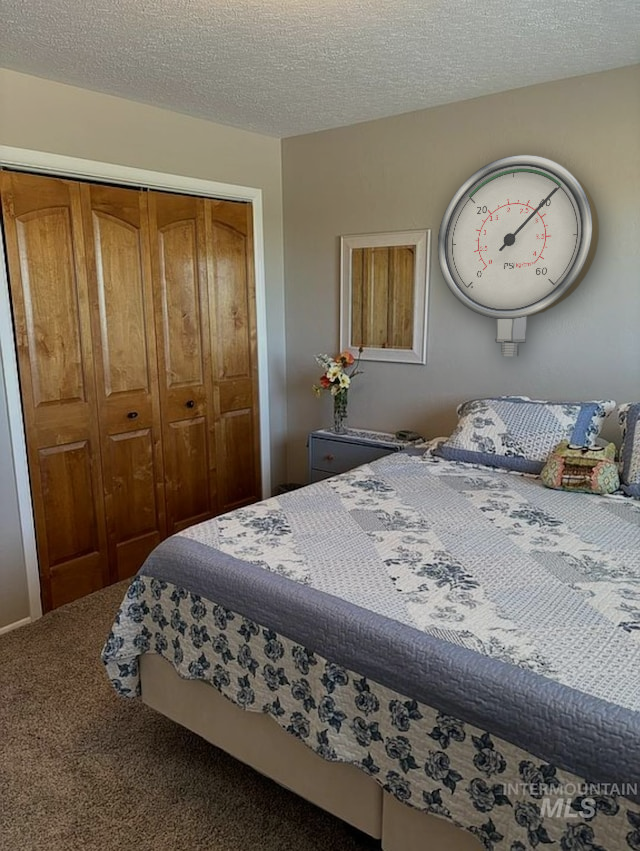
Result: 40 psi
